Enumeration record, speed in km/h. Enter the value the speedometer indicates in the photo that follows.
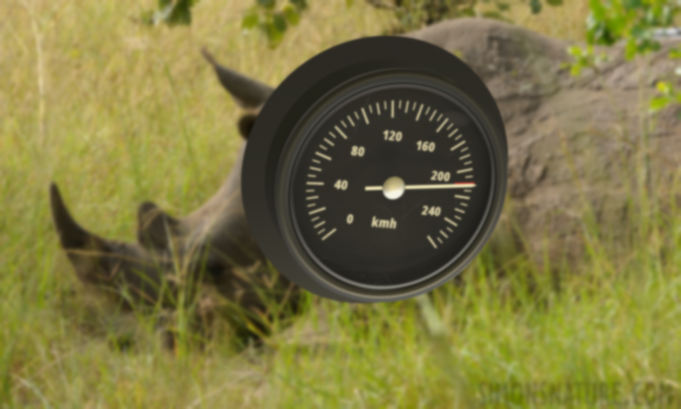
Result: 210 km/h
